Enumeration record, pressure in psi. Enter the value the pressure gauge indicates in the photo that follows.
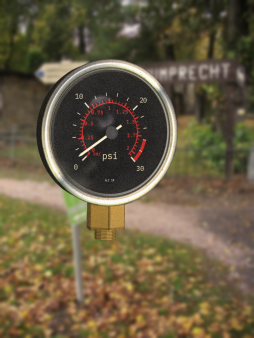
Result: 1 psi
